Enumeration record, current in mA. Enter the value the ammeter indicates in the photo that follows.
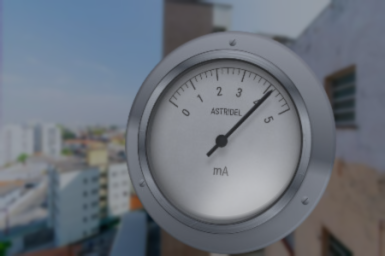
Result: 4.2 mA
